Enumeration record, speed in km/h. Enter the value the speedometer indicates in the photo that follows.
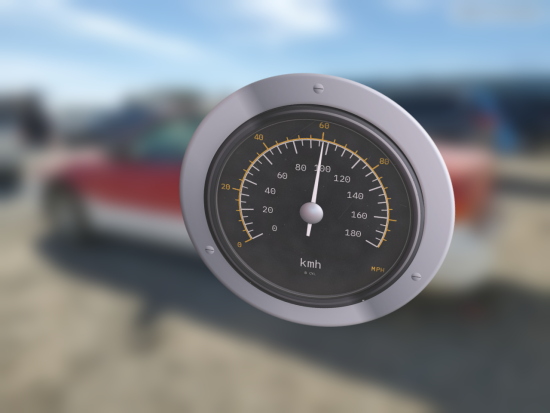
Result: 97.5 km/h
